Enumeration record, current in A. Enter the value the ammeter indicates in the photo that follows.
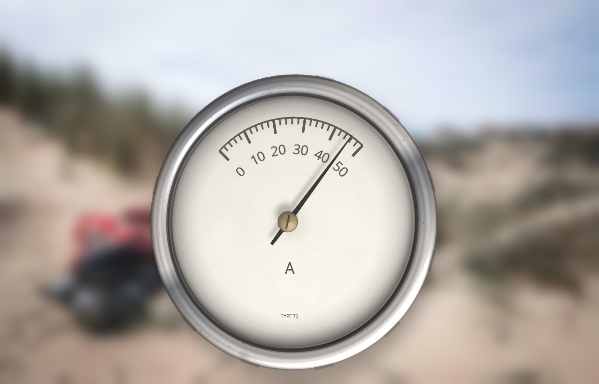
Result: 46 A
